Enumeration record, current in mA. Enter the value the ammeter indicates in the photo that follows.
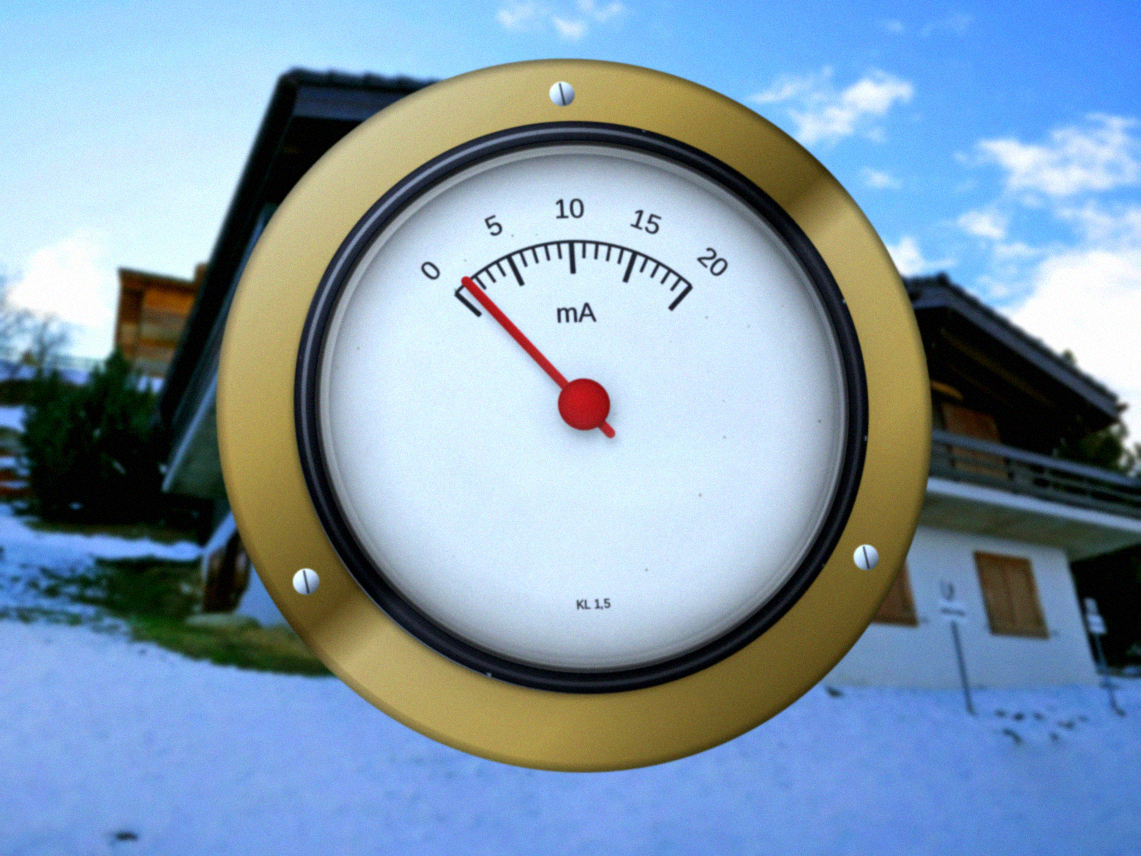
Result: 1 mA
